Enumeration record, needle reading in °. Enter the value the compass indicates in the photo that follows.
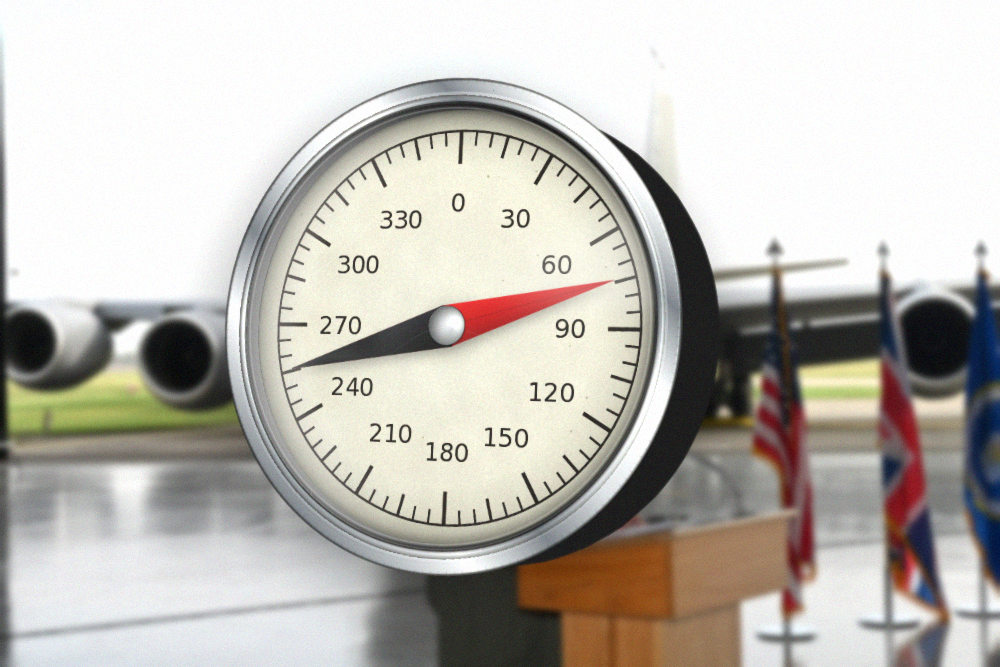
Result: 75 °
